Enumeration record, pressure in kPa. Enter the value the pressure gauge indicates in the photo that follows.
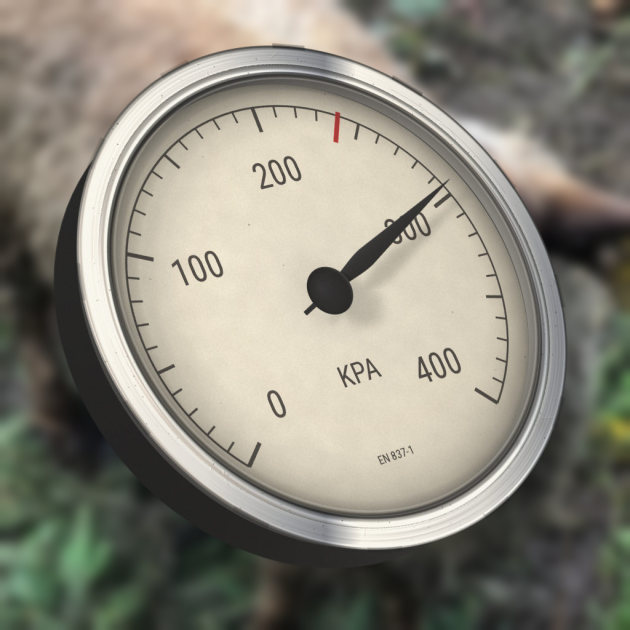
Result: 295 kPa
